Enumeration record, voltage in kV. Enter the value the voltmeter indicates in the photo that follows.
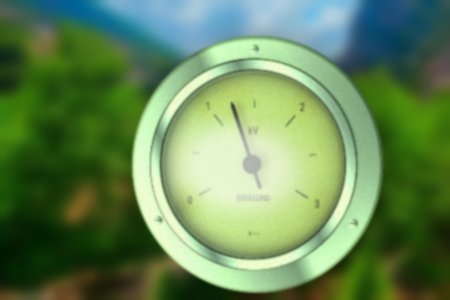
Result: 1.25 kV
